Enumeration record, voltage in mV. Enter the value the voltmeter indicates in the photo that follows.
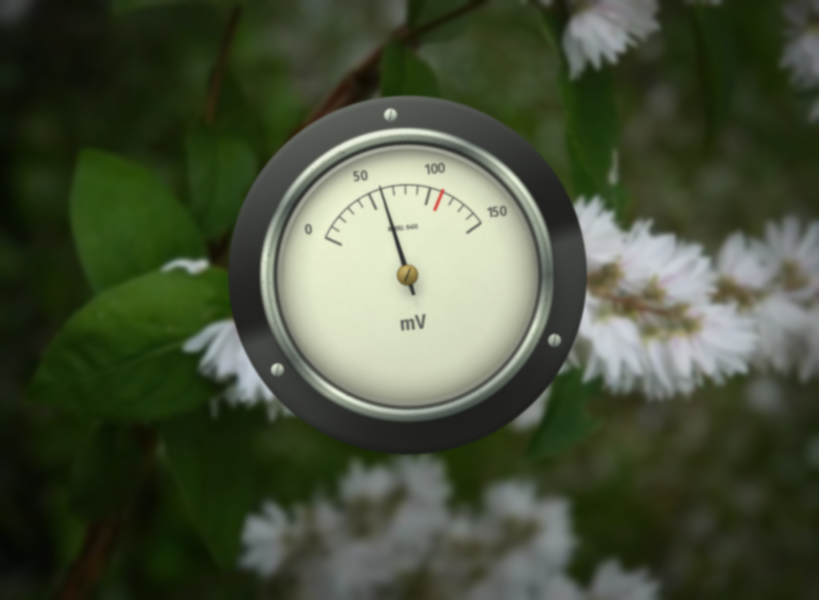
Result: 60 mV
